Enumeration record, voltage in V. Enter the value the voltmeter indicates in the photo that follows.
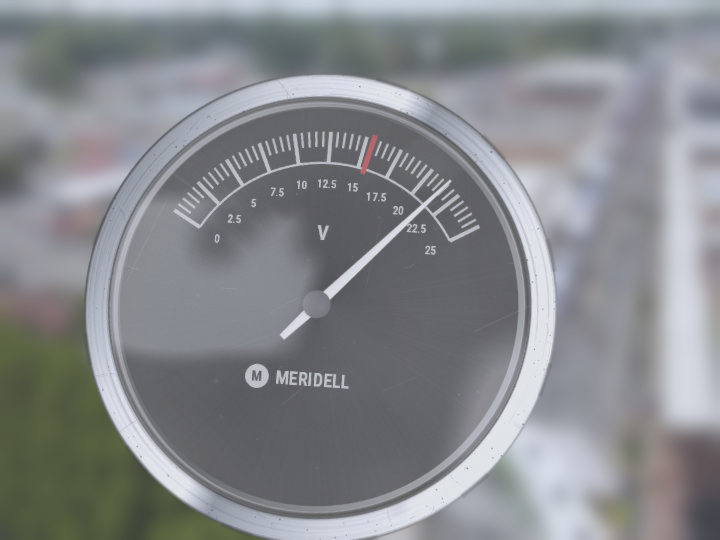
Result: 21.5 V
